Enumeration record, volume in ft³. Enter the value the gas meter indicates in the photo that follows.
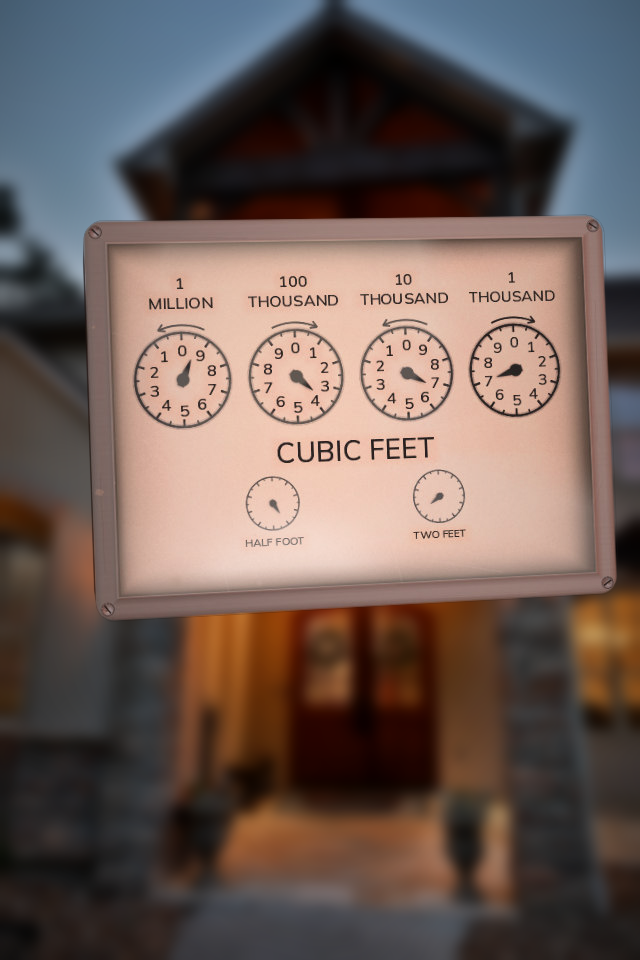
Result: 936700 ft³
